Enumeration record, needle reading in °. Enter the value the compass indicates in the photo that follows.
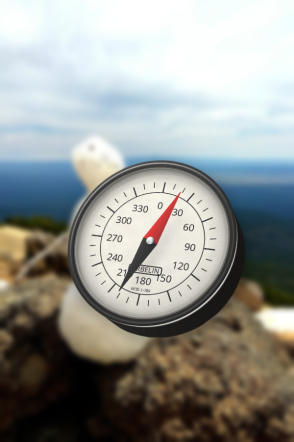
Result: 20 °
